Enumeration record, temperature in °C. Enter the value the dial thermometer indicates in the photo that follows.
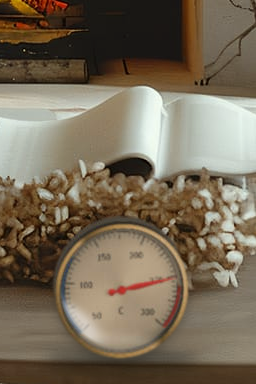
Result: 250 °C
